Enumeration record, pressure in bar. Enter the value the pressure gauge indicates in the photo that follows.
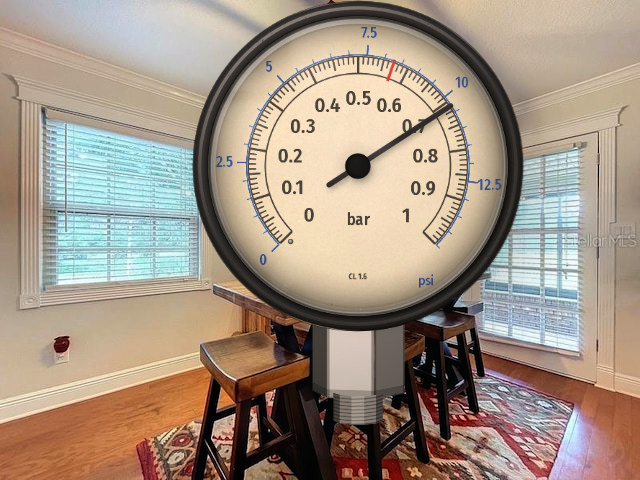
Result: 0.71 bar
